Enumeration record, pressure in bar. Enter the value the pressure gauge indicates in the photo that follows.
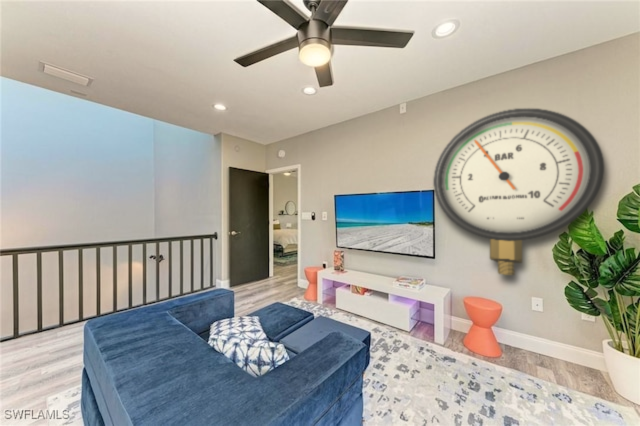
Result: 4 bar
